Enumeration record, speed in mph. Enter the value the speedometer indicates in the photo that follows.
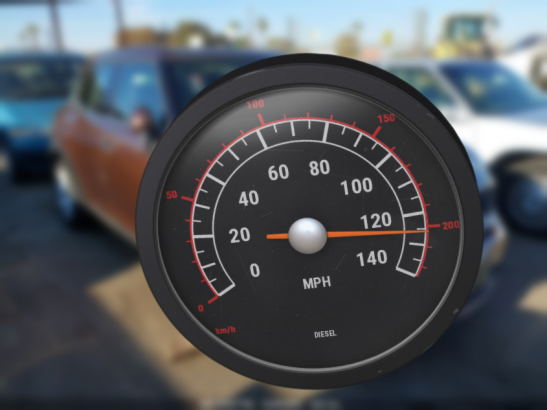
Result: 125 mph
